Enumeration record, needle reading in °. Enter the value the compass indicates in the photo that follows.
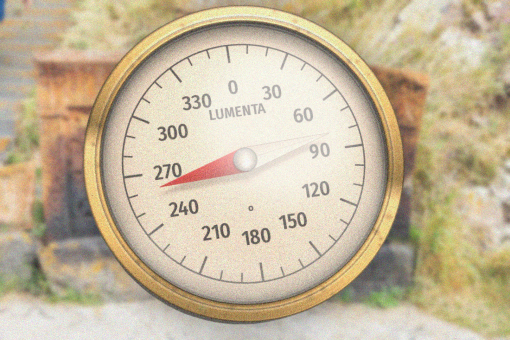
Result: 260 °
